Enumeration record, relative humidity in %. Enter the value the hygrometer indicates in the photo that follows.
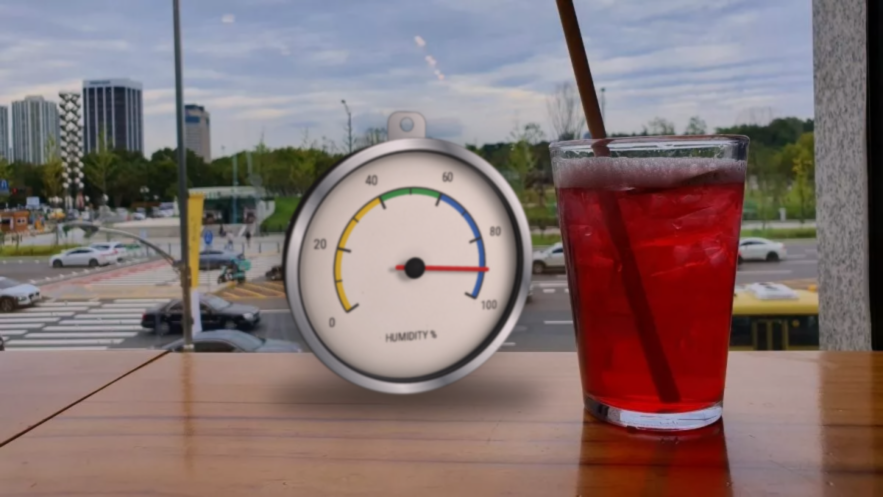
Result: 90 %
